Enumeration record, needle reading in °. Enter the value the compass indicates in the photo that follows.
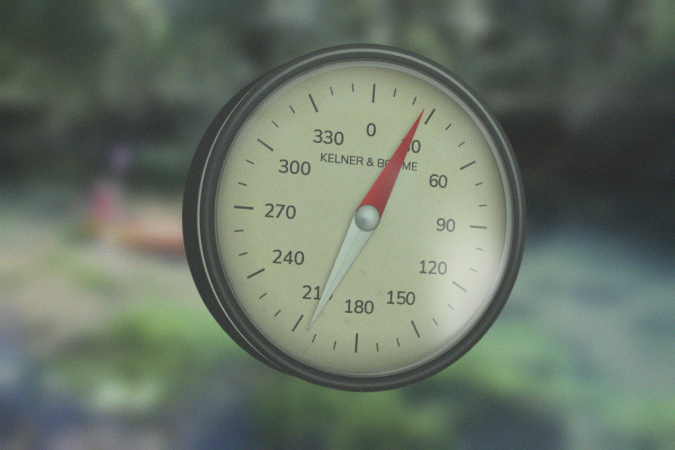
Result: 25 °
